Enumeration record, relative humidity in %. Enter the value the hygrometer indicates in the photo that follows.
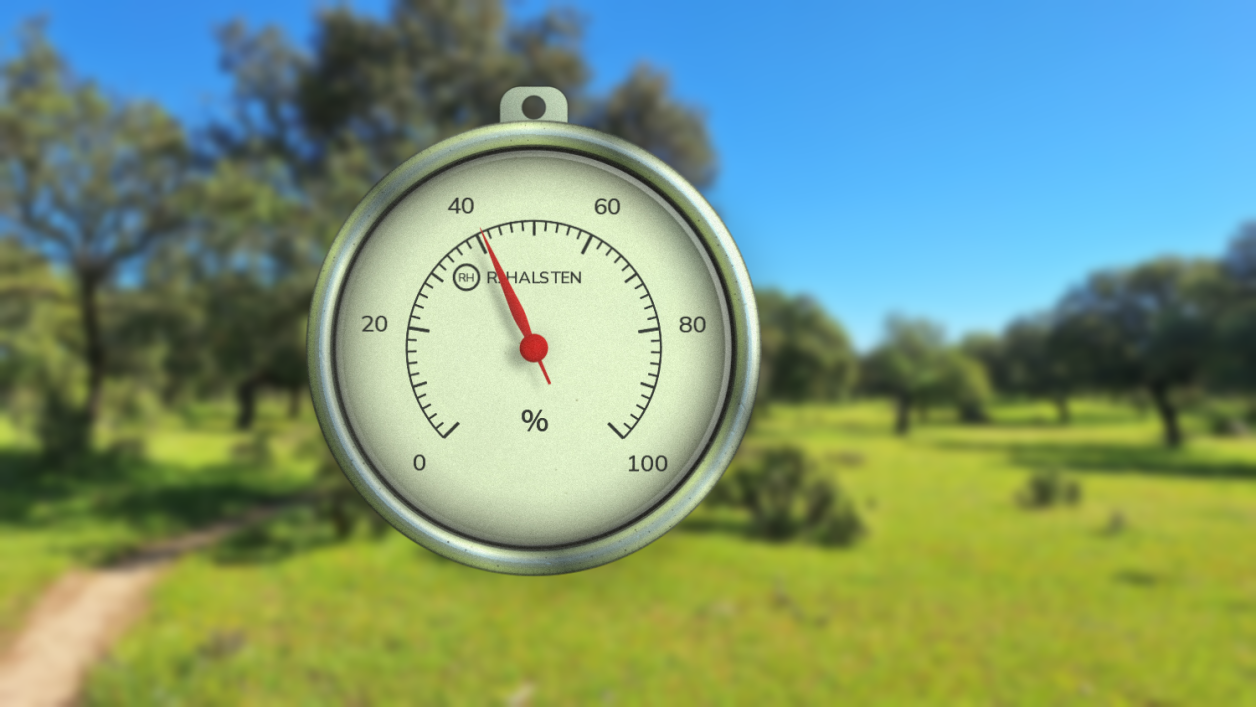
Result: 41 %
